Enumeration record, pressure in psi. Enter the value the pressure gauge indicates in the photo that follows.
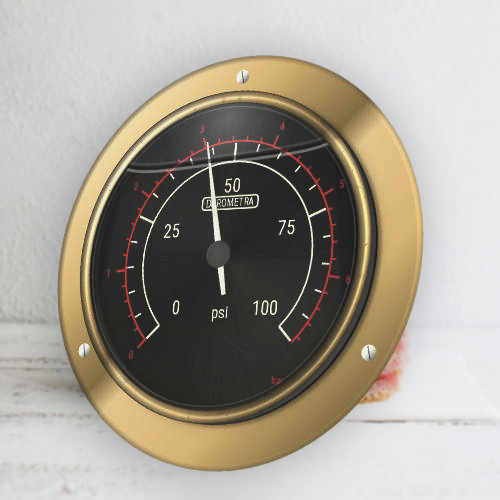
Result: 45 psi
